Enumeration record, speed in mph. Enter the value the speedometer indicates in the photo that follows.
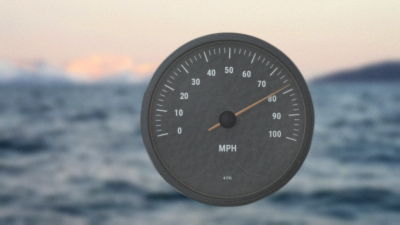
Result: 78 mph
